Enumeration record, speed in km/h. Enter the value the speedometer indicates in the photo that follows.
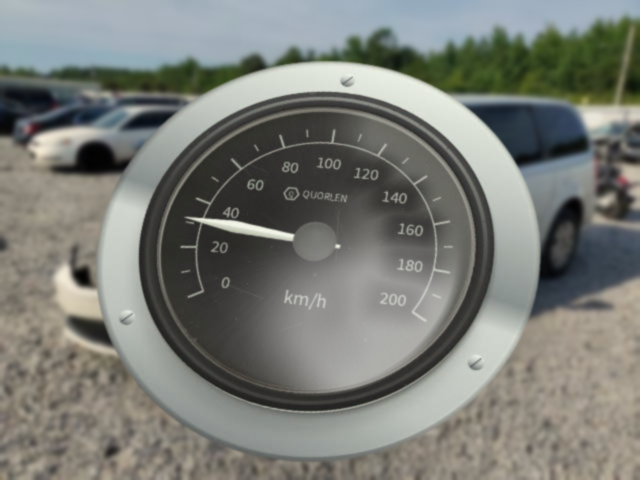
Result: 30 km/h
